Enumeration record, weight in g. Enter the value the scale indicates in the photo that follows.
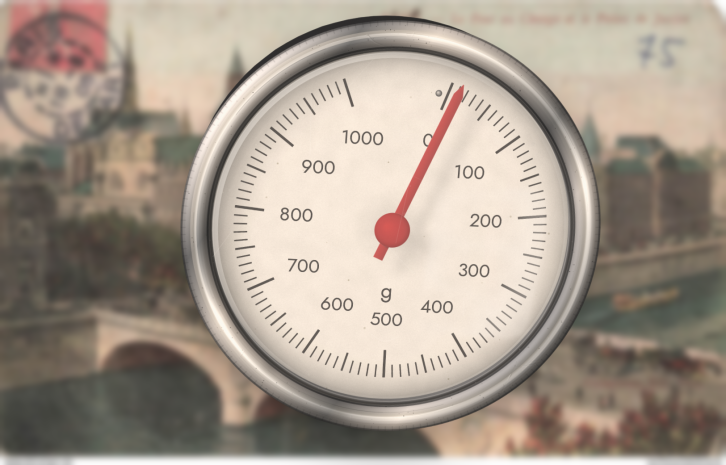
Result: 10 g
